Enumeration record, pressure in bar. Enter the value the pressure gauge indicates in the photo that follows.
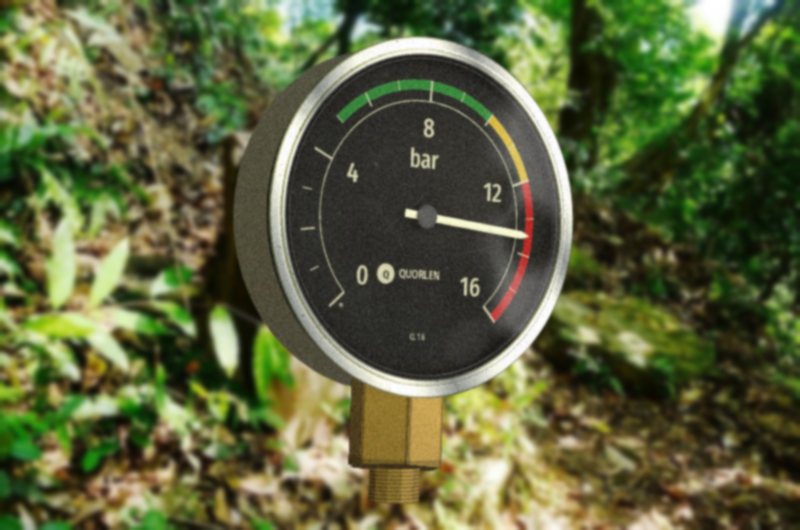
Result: 13.5 bar
